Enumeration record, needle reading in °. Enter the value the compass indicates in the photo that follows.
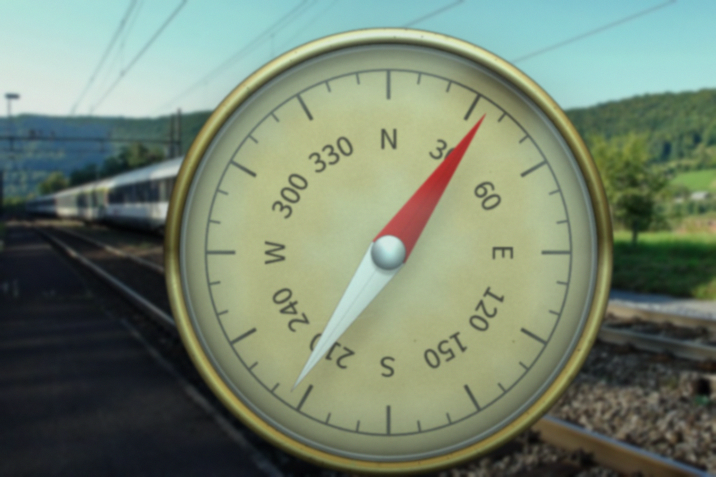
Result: 35 °
